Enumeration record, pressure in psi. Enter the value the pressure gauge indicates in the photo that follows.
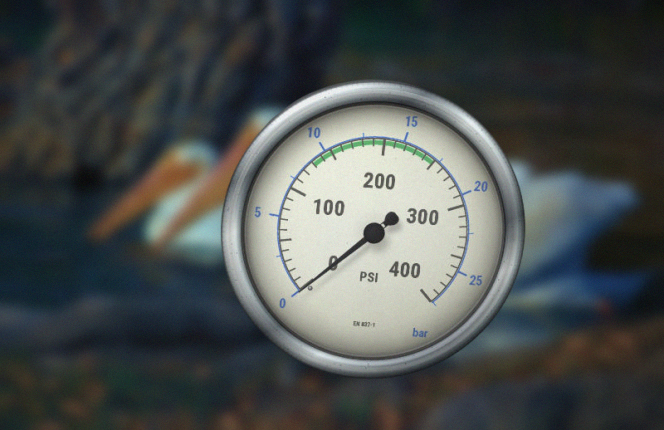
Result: 0 psi
